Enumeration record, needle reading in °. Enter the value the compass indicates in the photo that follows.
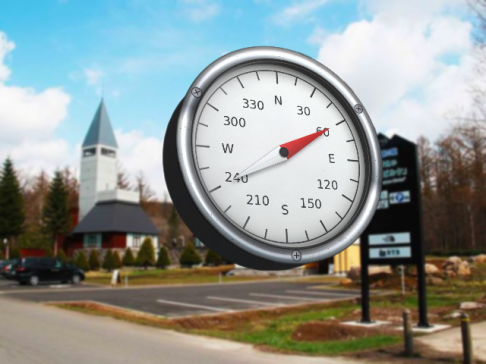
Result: 60 °
